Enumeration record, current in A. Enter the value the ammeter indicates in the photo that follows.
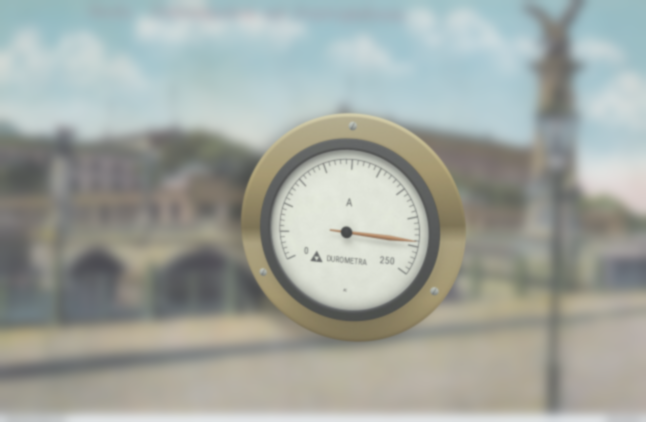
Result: 220 A
